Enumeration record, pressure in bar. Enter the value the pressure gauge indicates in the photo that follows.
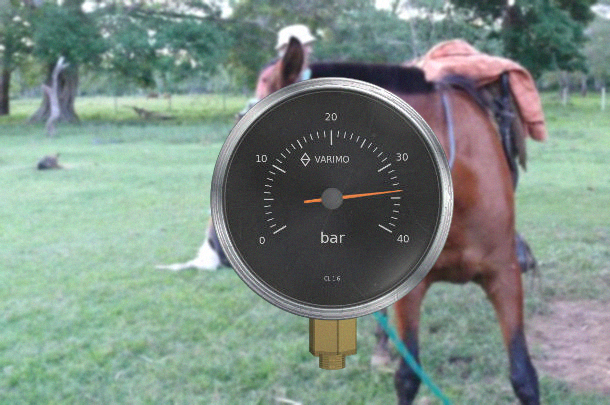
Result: 34 bar
